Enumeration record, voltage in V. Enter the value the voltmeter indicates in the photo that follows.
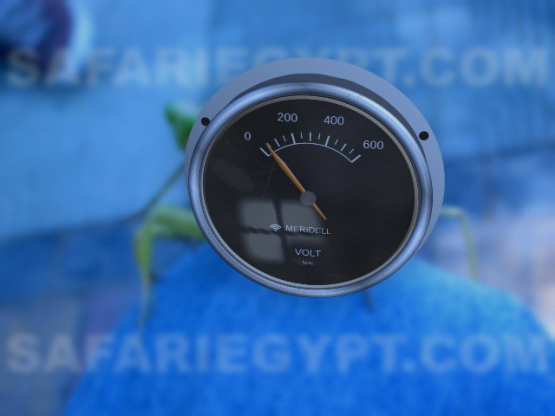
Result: 50 V
